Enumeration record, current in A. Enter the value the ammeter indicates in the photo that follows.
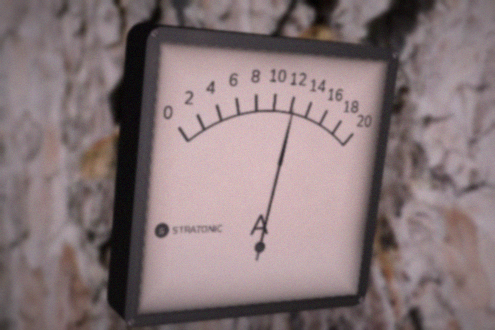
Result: 12 A
